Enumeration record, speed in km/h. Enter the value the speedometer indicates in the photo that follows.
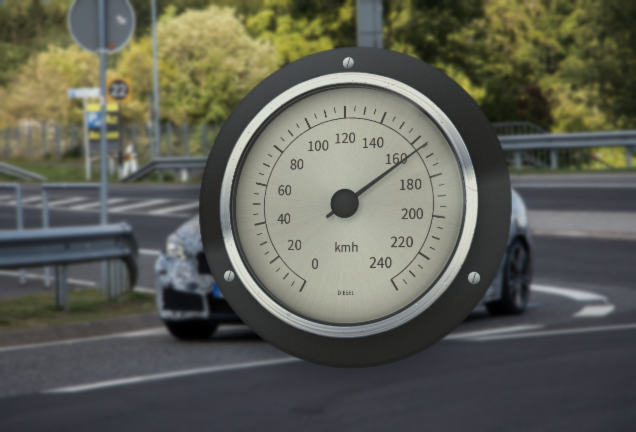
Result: 165 km/h
